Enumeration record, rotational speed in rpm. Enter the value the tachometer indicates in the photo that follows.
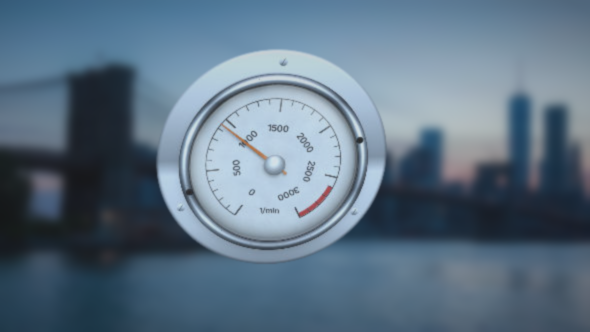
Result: 950 rpm
